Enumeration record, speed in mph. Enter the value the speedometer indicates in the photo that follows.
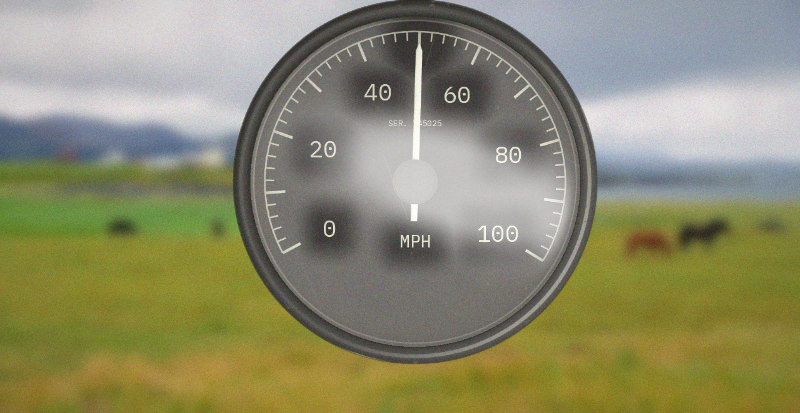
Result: 50 mph
